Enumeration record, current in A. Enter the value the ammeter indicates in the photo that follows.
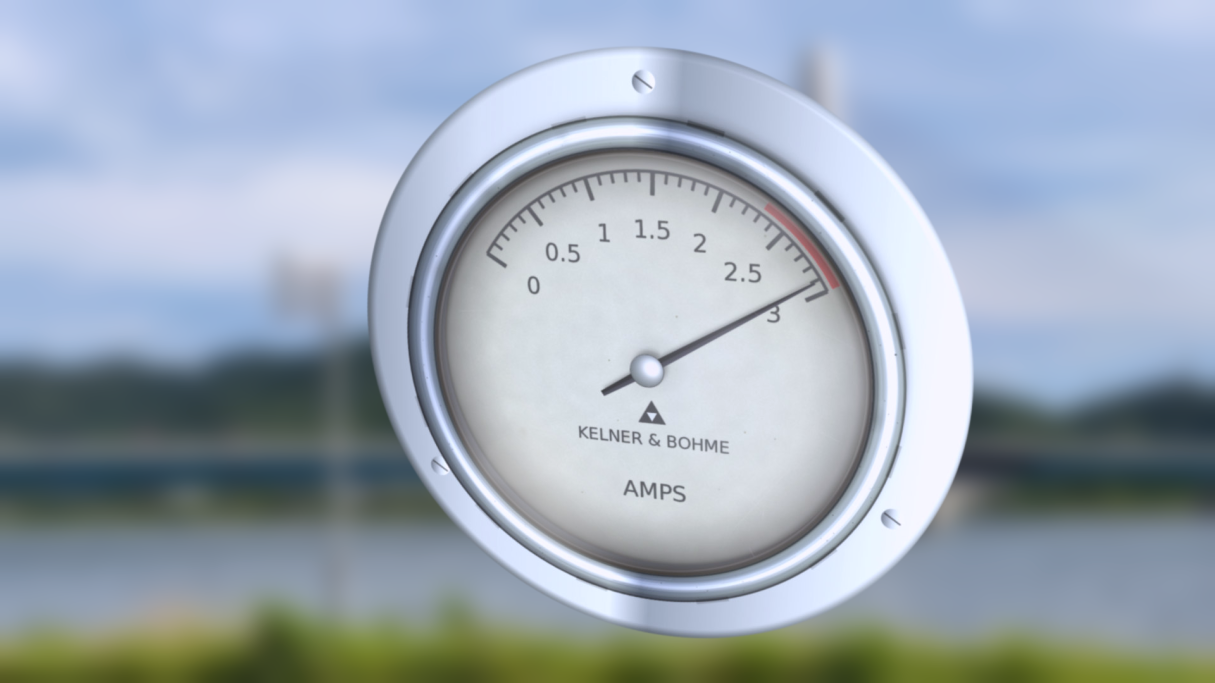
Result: 2.9 A
